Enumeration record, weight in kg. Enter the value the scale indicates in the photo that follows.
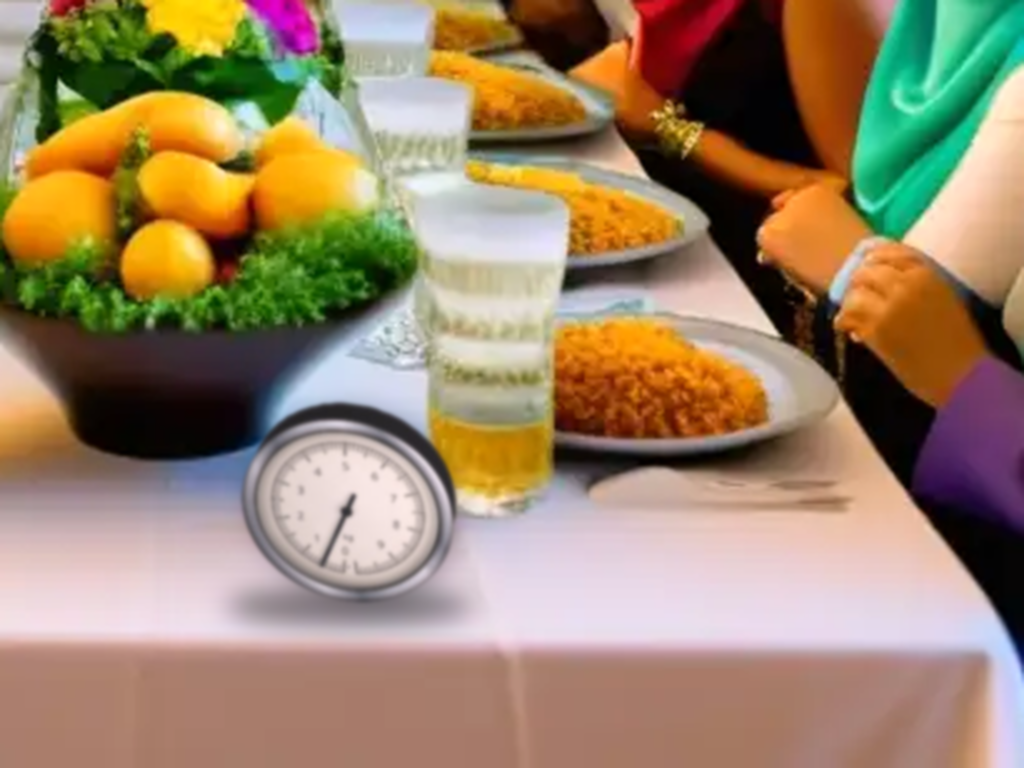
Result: 0.5 kg
